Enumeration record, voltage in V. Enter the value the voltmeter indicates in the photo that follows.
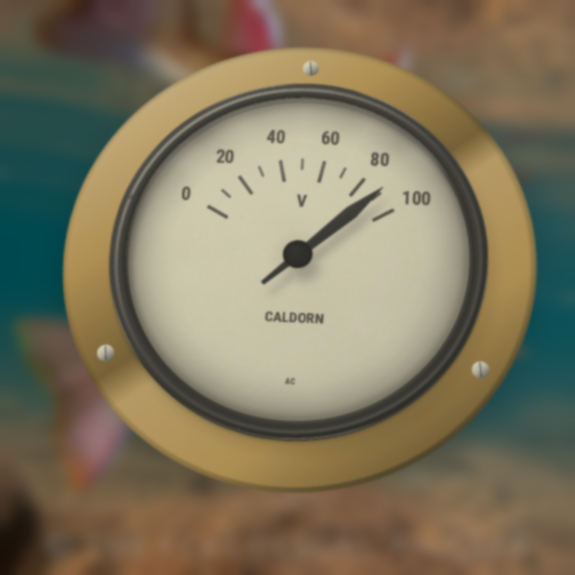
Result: 90 V
